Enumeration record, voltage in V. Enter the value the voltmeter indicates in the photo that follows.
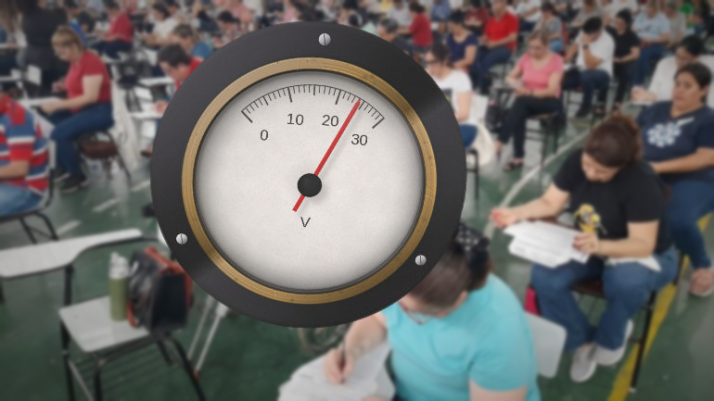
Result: 24 V
